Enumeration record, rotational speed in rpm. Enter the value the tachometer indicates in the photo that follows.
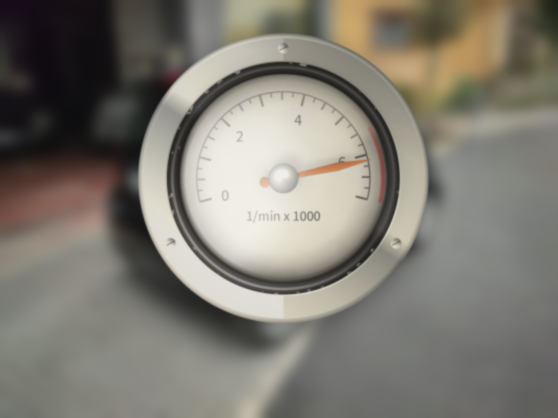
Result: 6125 rpm
